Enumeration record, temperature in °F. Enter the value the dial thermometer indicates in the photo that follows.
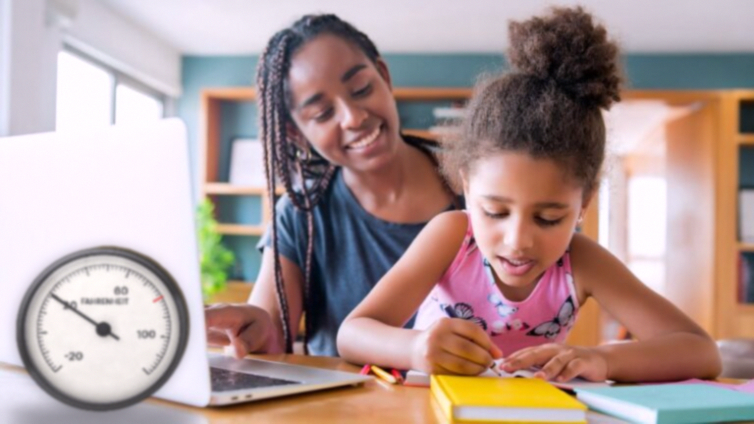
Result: 20 °F
